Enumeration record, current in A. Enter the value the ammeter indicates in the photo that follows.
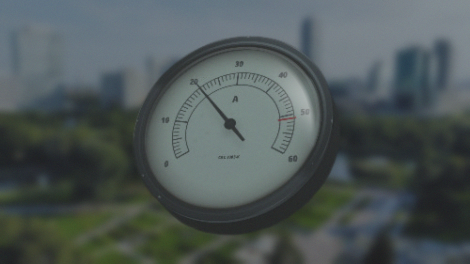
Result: 20 A
